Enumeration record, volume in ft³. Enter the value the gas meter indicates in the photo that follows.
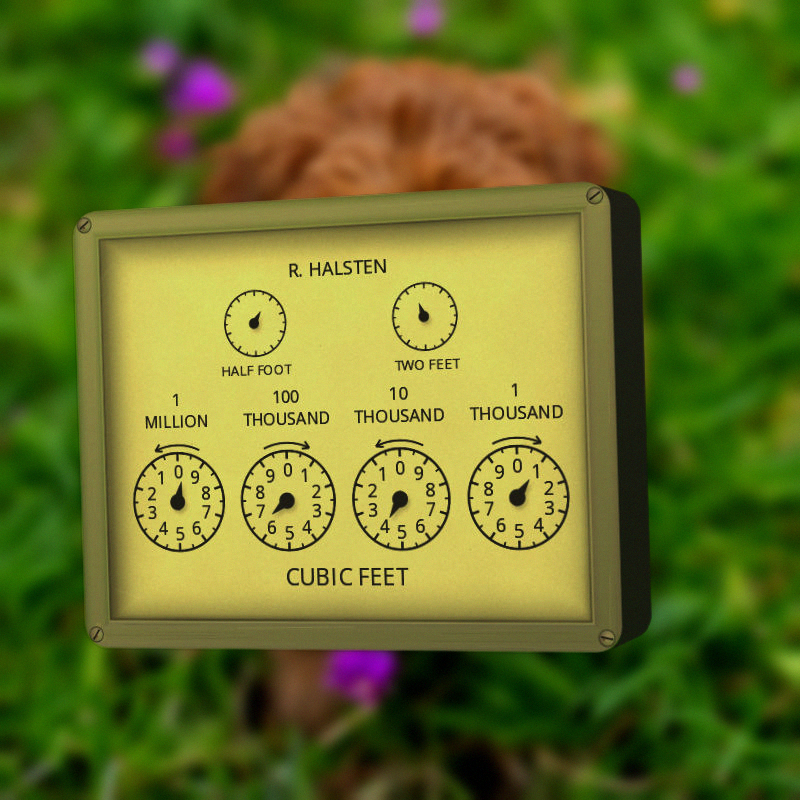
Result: 964100 ft³
